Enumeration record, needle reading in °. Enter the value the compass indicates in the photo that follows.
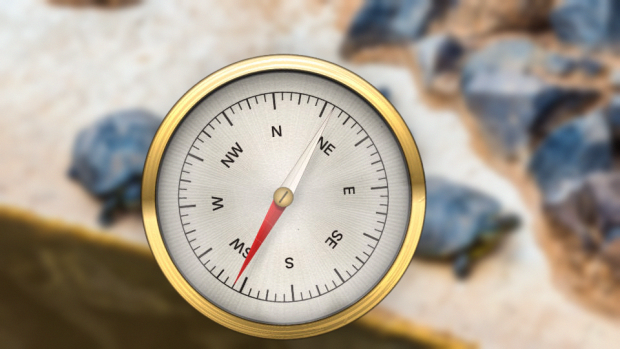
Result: 215 °
